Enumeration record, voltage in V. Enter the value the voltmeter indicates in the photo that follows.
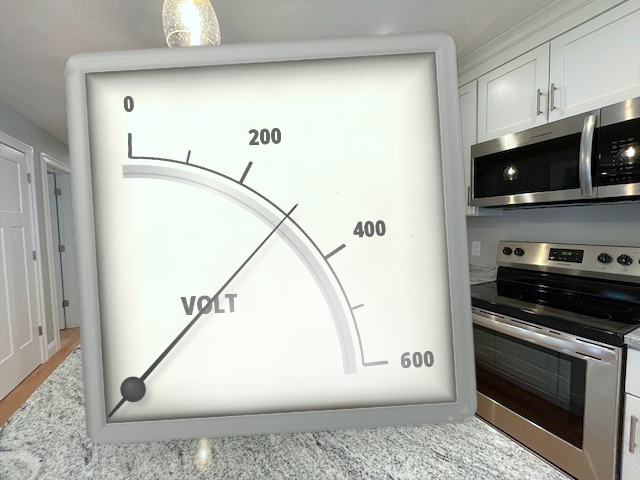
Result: 300 V
